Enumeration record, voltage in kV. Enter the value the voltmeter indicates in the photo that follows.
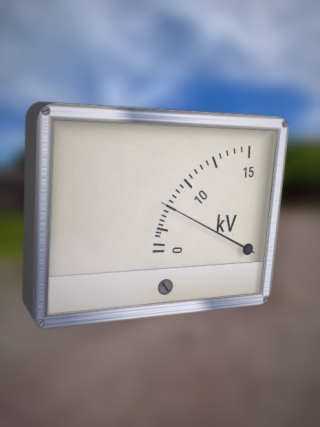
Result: 7.5 kV
